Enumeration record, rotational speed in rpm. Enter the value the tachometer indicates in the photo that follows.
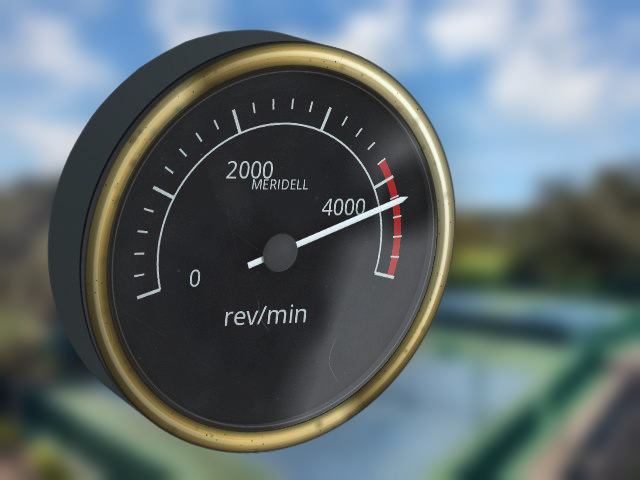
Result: 4200 rpm
